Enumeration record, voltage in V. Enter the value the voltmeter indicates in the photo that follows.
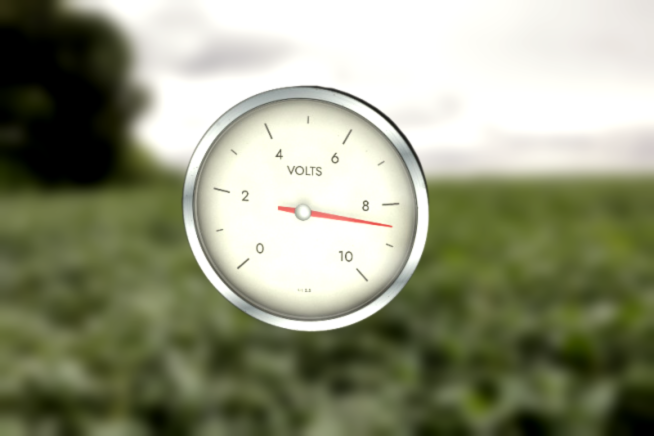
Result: 8.5 V
